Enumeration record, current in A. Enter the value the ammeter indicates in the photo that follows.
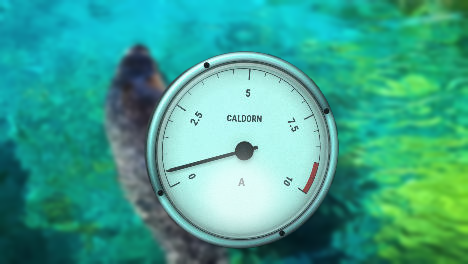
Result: 0.5 A
